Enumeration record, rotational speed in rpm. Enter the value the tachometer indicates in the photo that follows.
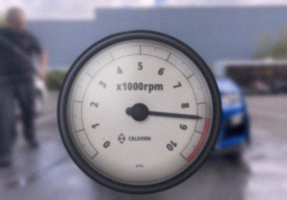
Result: 8500 rpm
